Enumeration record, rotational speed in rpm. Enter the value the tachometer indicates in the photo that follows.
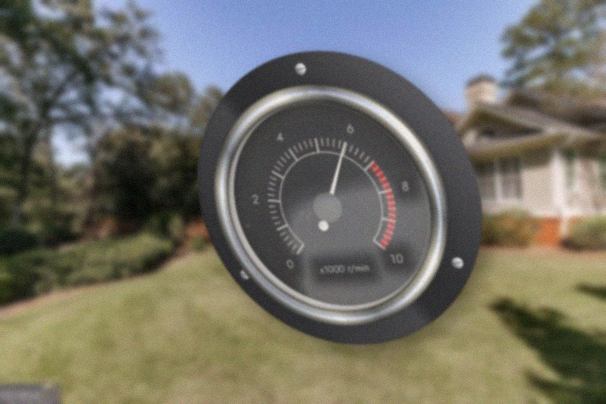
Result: 6000 rpm
